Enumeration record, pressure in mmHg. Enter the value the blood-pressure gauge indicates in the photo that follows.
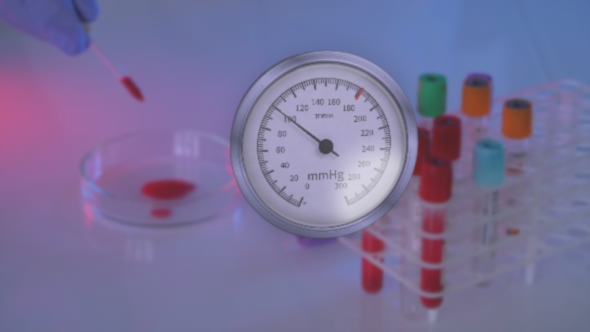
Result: 100 mmHg
